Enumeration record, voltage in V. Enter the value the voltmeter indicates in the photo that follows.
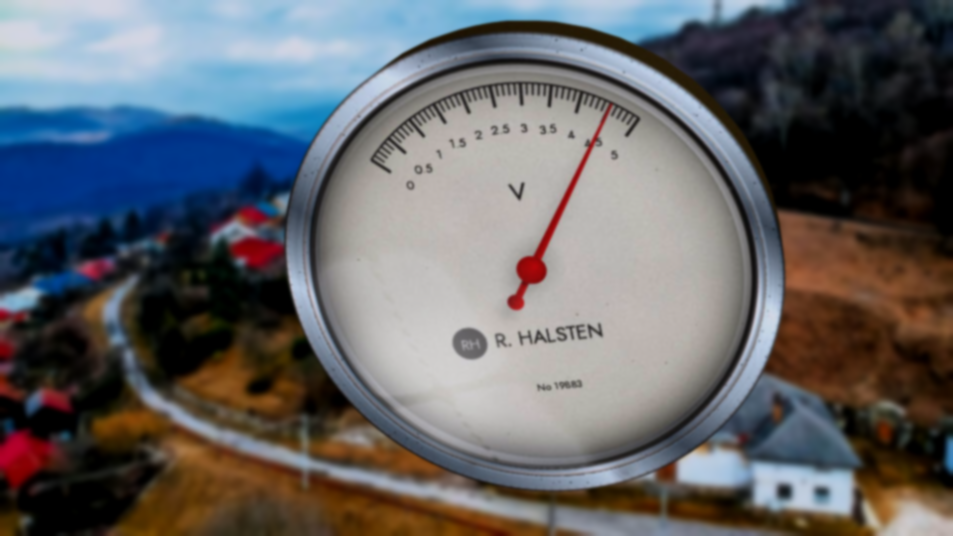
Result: 4.5 V
